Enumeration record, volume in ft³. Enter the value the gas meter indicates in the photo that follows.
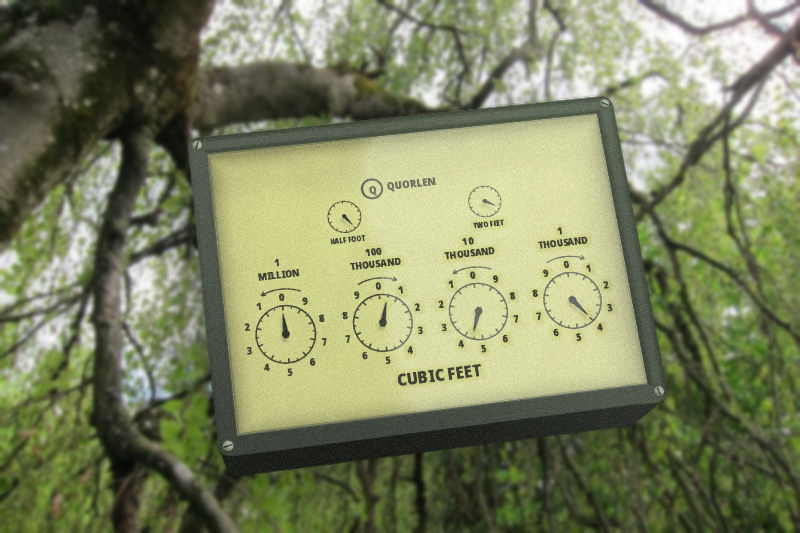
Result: 4400 ft³
